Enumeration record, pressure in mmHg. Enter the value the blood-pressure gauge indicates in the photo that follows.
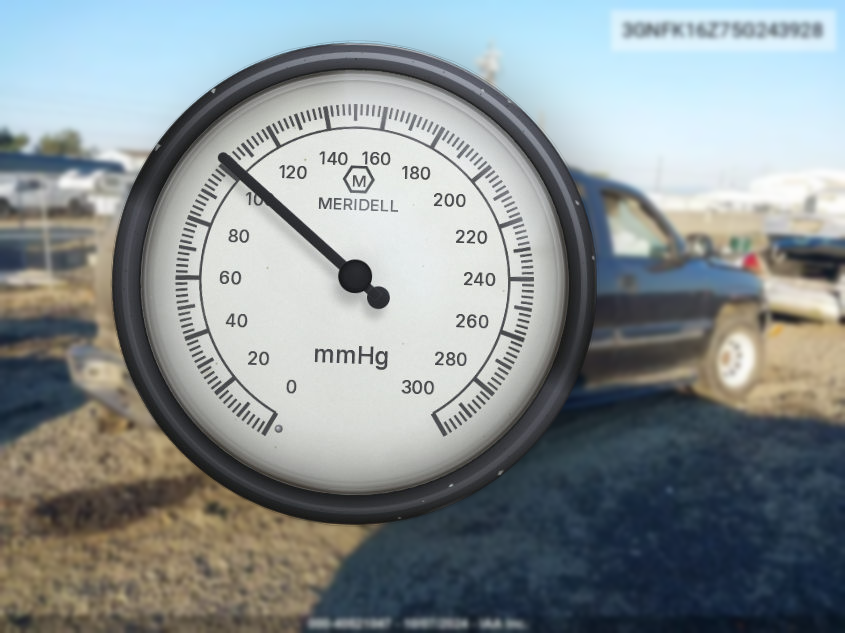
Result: 102 mmHg
